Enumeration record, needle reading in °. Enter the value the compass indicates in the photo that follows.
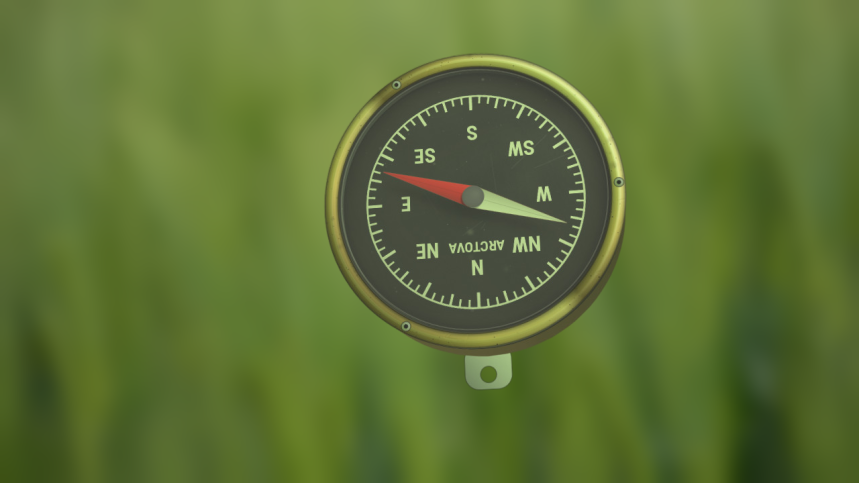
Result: 110 °
